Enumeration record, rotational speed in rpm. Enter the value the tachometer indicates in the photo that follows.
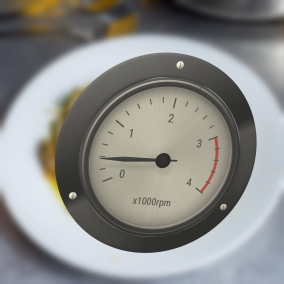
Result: 400 rpm
